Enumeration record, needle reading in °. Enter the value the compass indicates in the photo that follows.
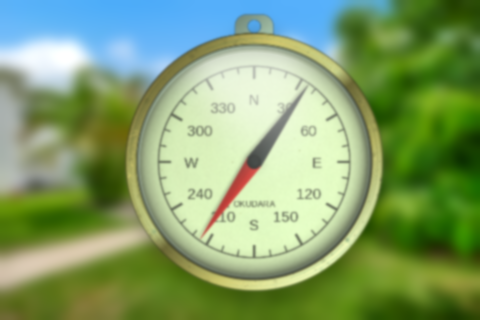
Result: 215 °
